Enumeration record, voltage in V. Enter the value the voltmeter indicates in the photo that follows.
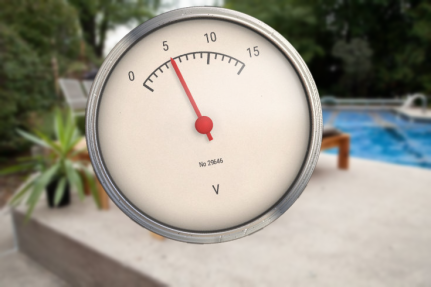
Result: 5 V
